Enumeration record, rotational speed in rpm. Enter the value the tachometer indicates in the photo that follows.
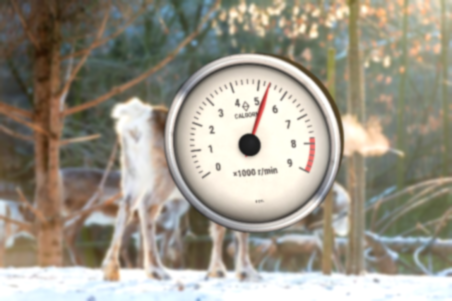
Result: 5400 rpm
